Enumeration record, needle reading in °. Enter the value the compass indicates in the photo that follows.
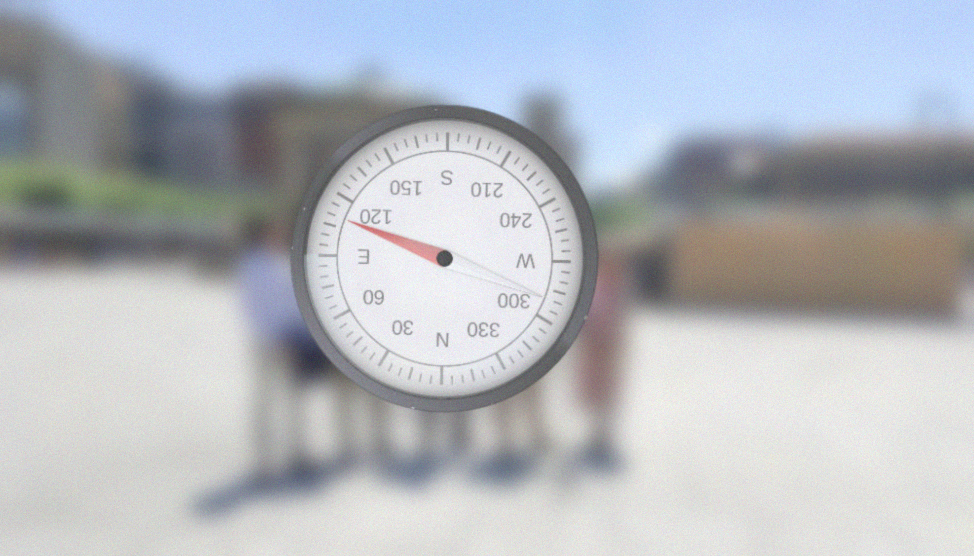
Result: 110 °
